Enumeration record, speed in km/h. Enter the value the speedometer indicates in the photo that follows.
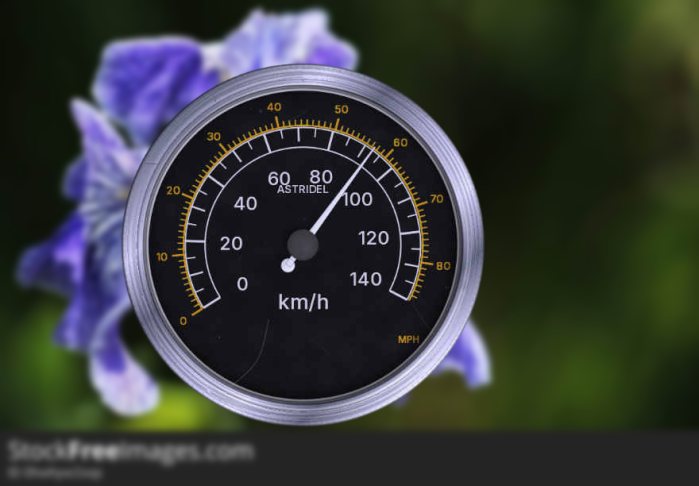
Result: 92.5 km/h
